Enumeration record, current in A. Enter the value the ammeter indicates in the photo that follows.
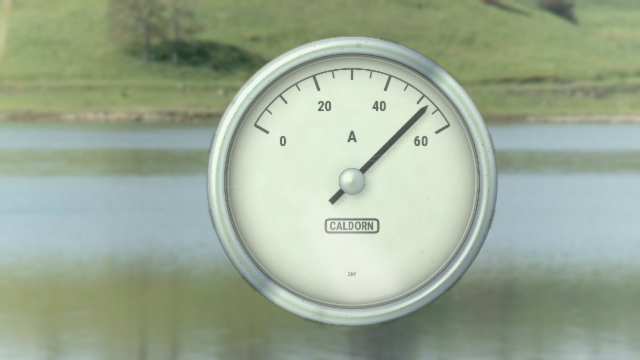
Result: 52.5 A
